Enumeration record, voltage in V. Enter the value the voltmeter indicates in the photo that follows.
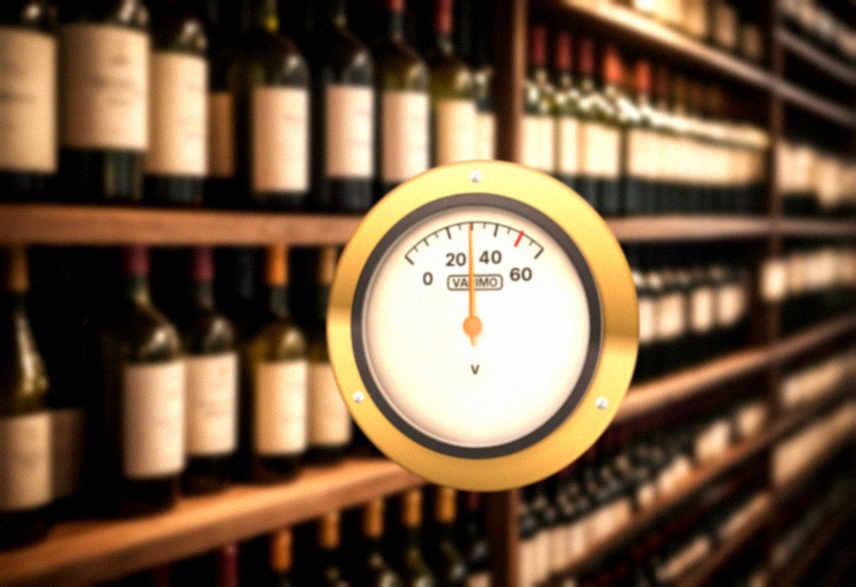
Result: 30 V
